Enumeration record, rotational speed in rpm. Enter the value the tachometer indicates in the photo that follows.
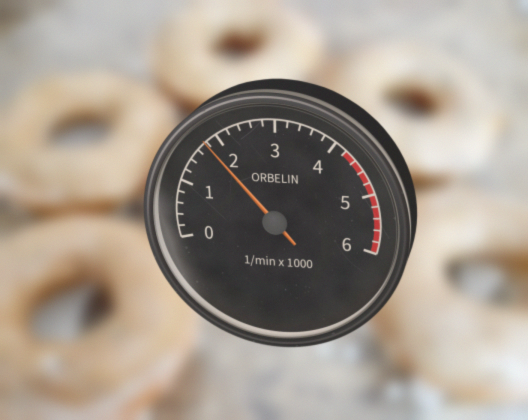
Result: 1800 rpm
